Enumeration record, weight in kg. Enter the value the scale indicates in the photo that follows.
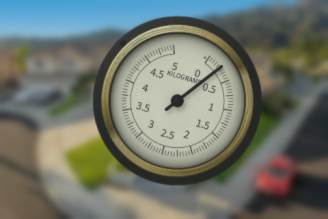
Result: 0.25 kg
